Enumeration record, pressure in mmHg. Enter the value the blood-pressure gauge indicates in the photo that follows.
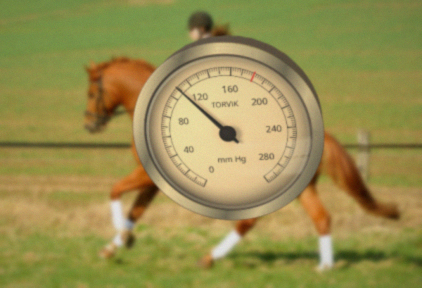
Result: 110 mmHg
